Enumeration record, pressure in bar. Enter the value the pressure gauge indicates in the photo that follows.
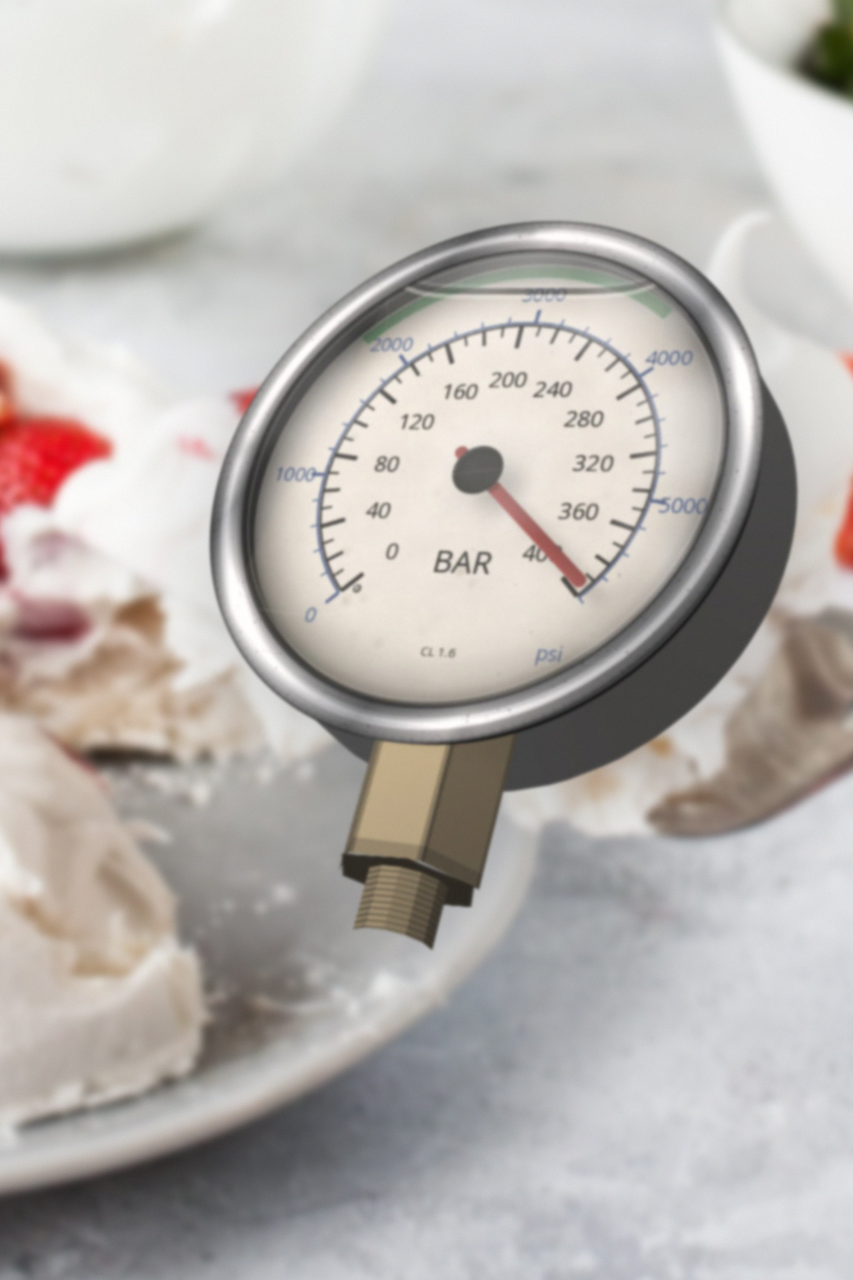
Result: 395 bar
